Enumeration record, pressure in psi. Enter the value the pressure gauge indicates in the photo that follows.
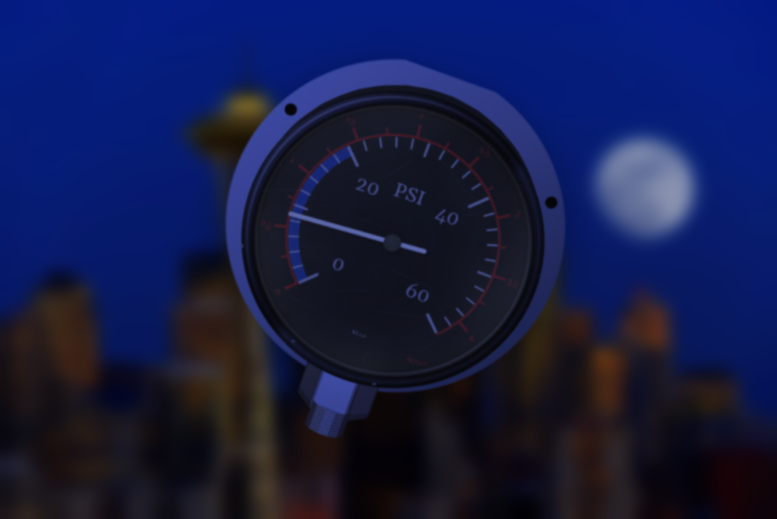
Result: 9 psi
